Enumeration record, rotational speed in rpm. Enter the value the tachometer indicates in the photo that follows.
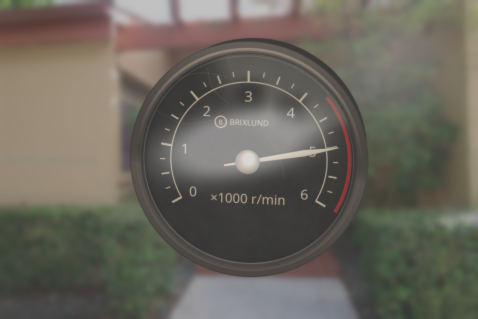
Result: 5000 rpm
